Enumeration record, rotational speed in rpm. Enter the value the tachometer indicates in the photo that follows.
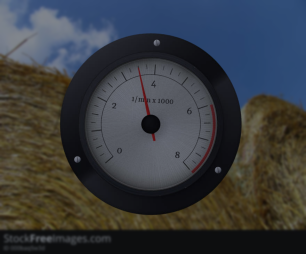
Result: 3500 rpm
